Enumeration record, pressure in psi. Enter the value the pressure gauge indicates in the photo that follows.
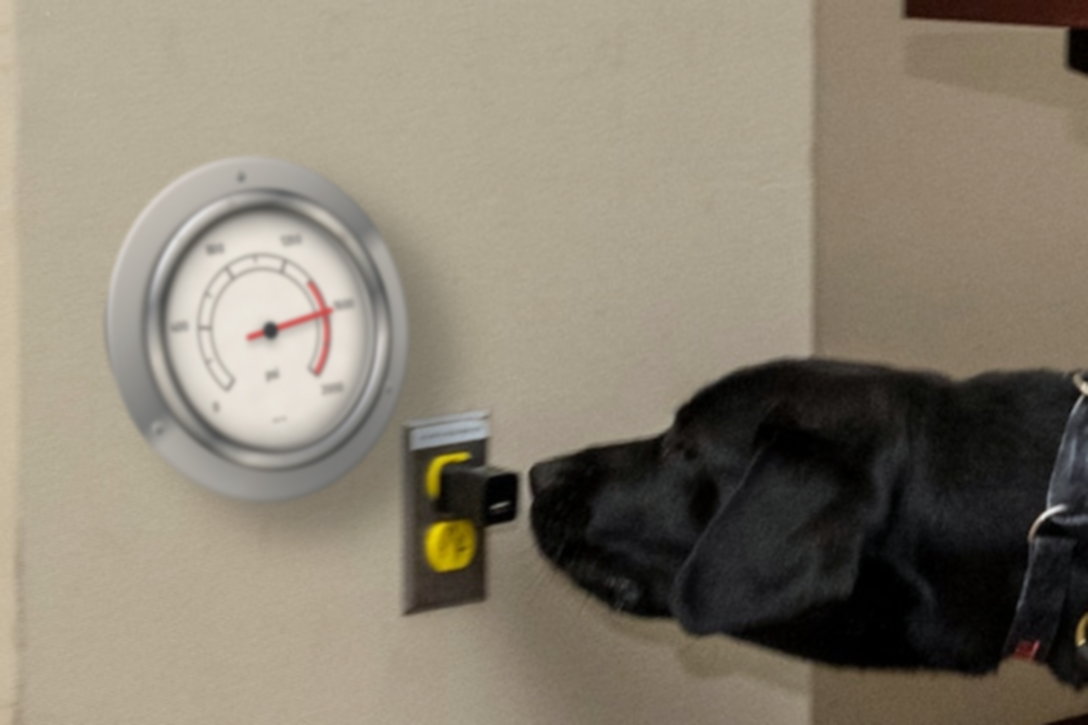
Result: 1600 psi
